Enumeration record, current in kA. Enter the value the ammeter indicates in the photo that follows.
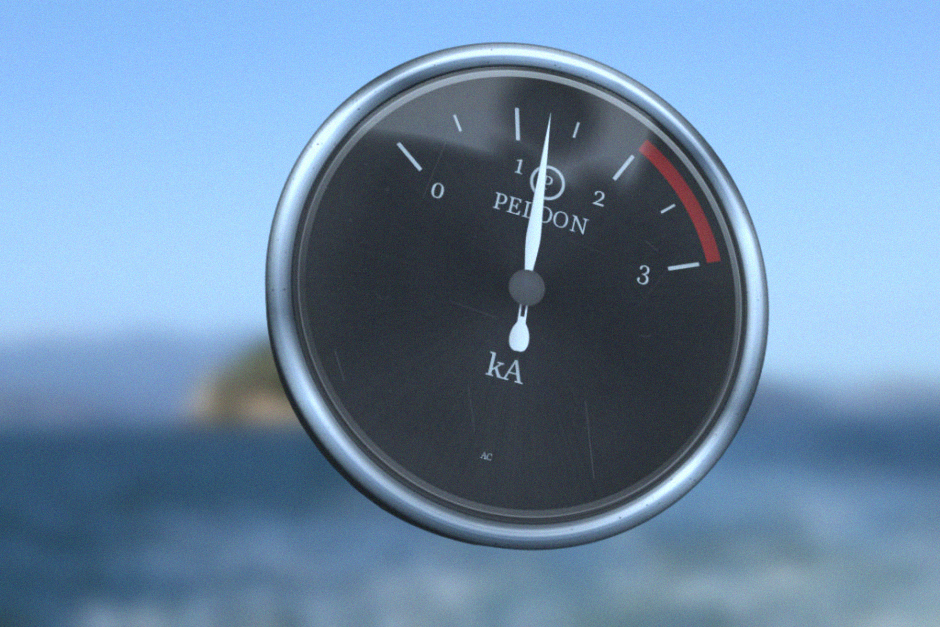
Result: 1.25 kA
